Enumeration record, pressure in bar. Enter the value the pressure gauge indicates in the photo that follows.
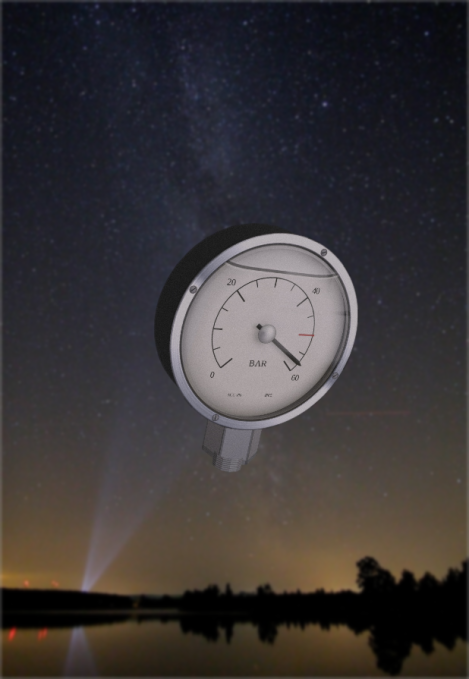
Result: 57.5 bar
